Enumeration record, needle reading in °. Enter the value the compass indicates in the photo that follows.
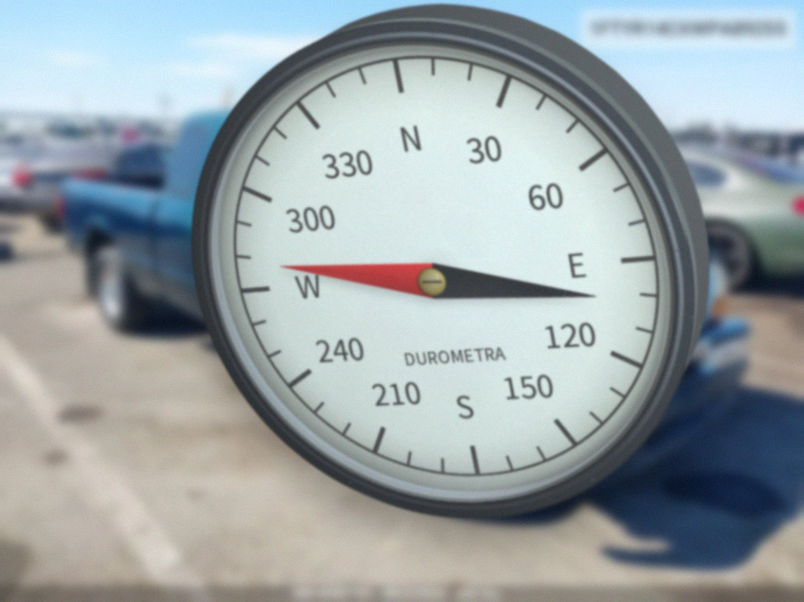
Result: 280 °
